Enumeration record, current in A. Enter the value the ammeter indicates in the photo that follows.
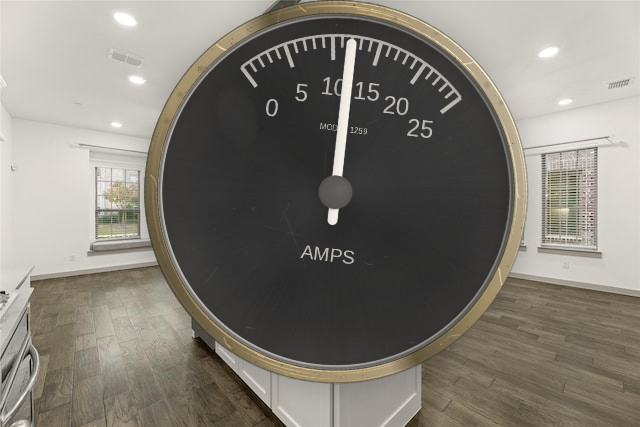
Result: 12 A
